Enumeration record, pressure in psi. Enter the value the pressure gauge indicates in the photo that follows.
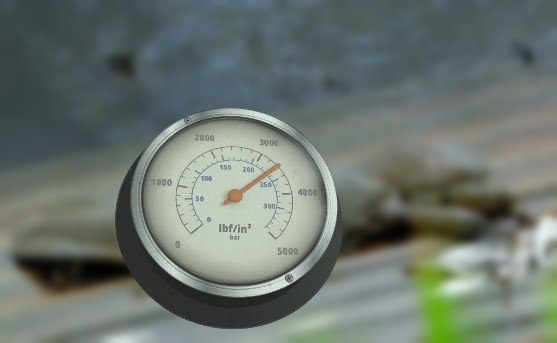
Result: 3400 psi
